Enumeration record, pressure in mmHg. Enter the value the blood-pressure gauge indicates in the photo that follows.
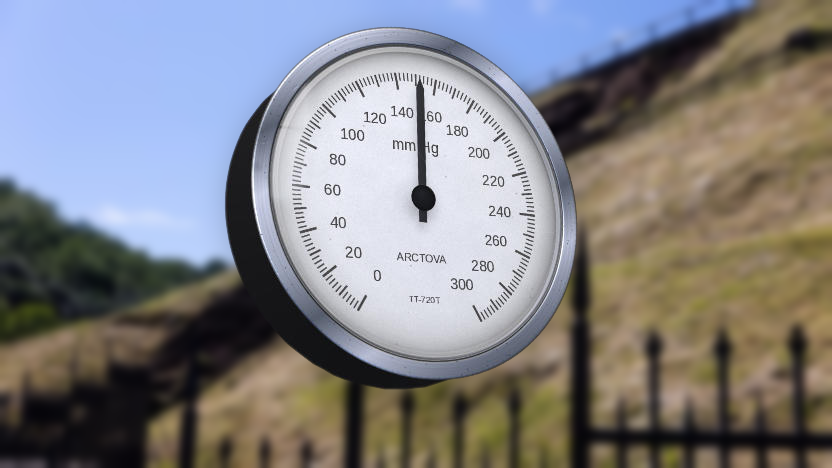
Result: 150 mmHg
